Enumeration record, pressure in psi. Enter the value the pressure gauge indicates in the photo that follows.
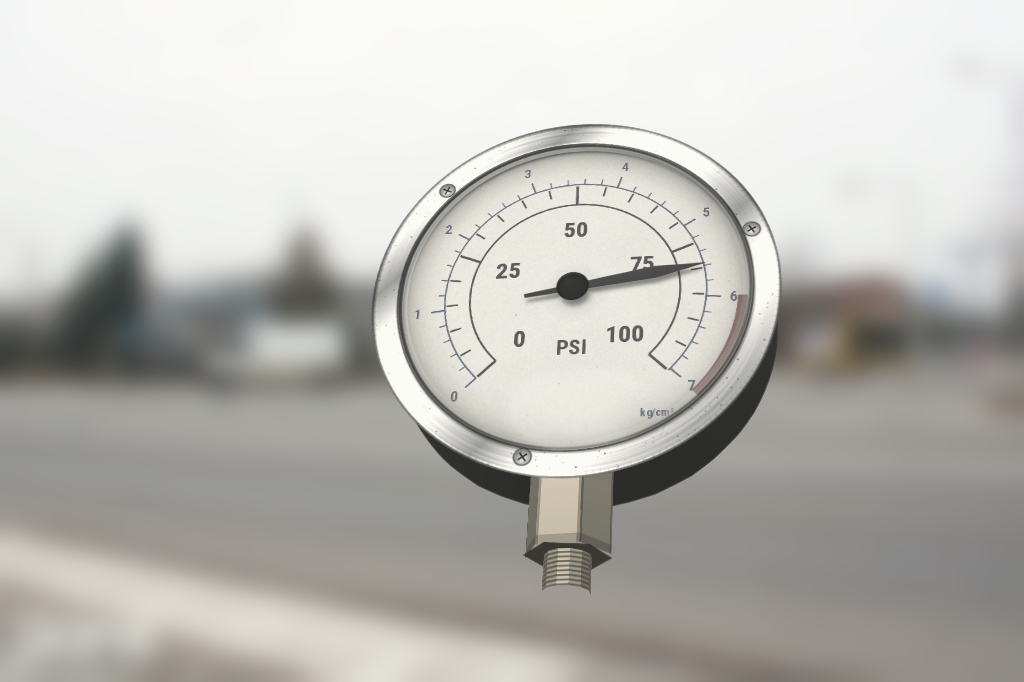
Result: 80 psi
